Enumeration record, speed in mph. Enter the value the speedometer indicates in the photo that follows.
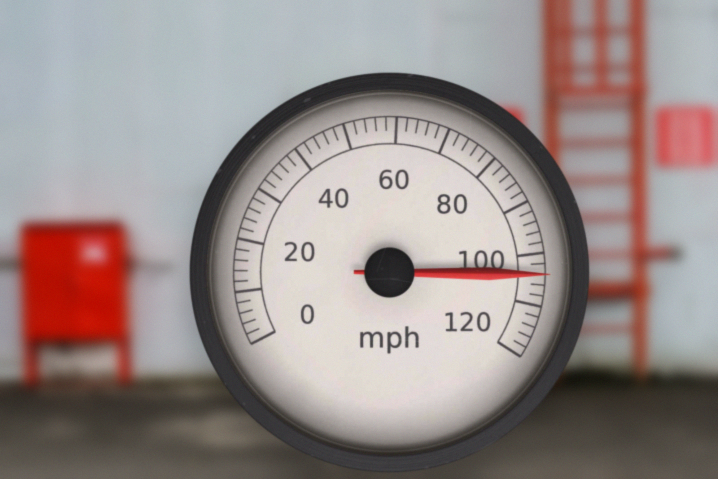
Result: 104 mph
